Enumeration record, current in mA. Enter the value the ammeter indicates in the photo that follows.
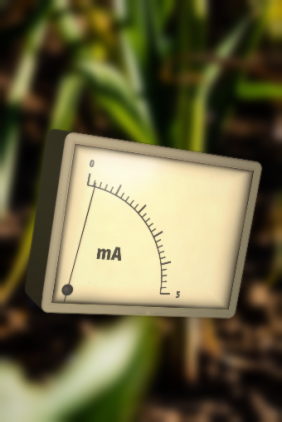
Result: 0.2 mA
